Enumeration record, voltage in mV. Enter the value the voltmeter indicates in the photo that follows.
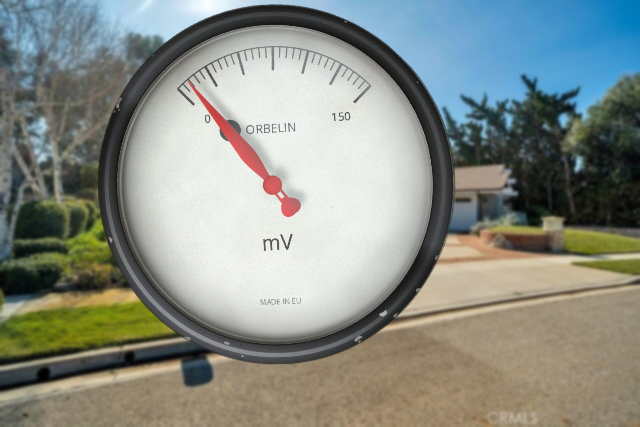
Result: 10 mV
